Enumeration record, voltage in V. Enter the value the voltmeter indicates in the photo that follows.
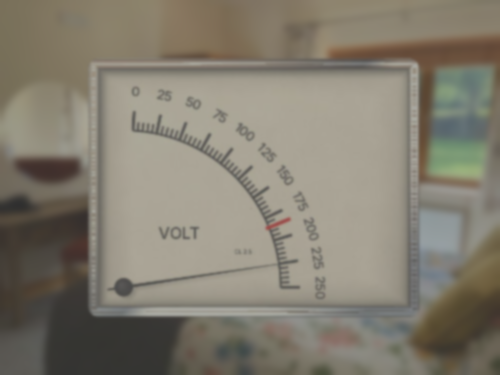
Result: 225 V
